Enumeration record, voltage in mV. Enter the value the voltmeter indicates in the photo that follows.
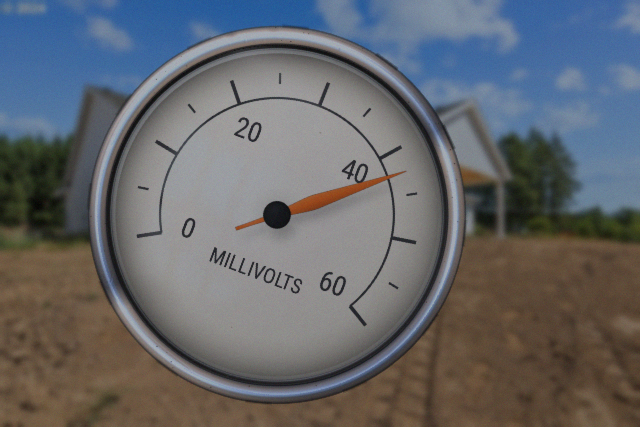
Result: 42.5 mV
